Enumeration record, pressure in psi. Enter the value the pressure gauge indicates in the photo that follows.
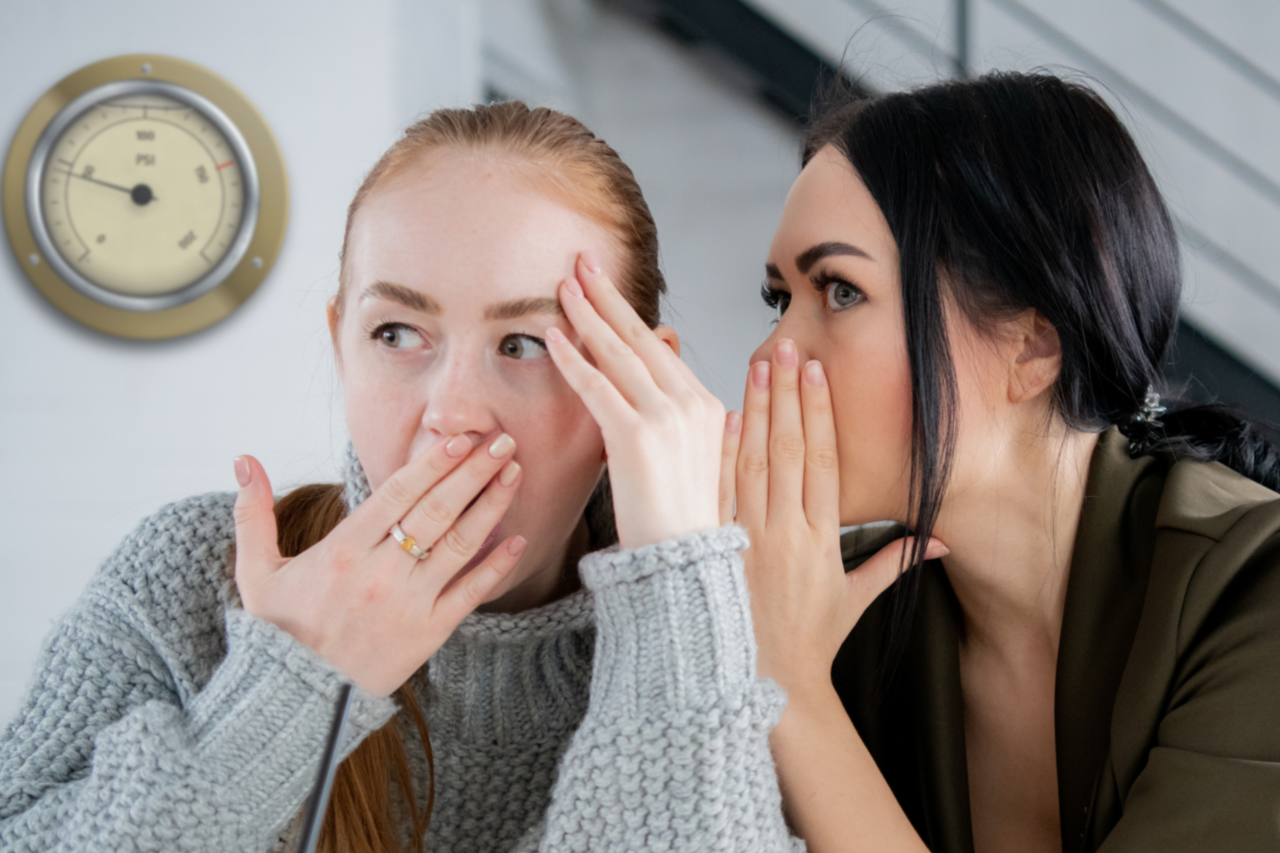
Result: 45 psi
